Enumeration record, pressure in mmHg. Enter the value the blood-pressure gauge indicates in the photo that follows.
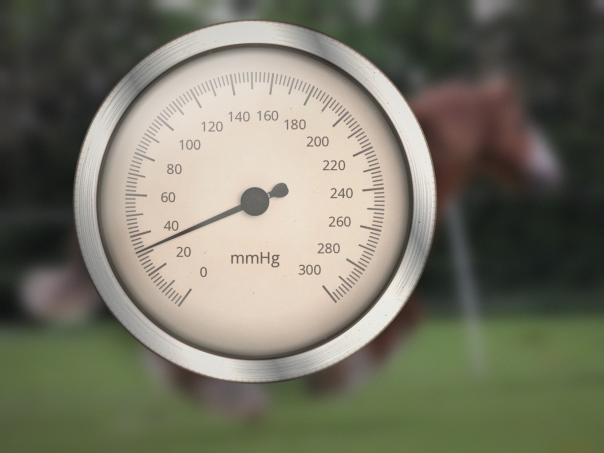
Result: 32 mmHg
